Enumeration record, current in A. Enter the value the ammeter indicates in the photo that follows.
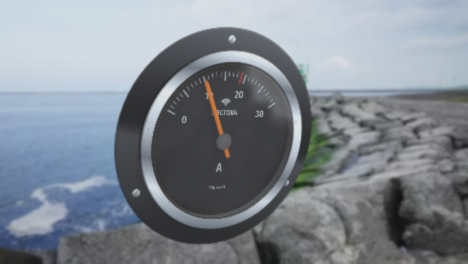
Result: 10 A
